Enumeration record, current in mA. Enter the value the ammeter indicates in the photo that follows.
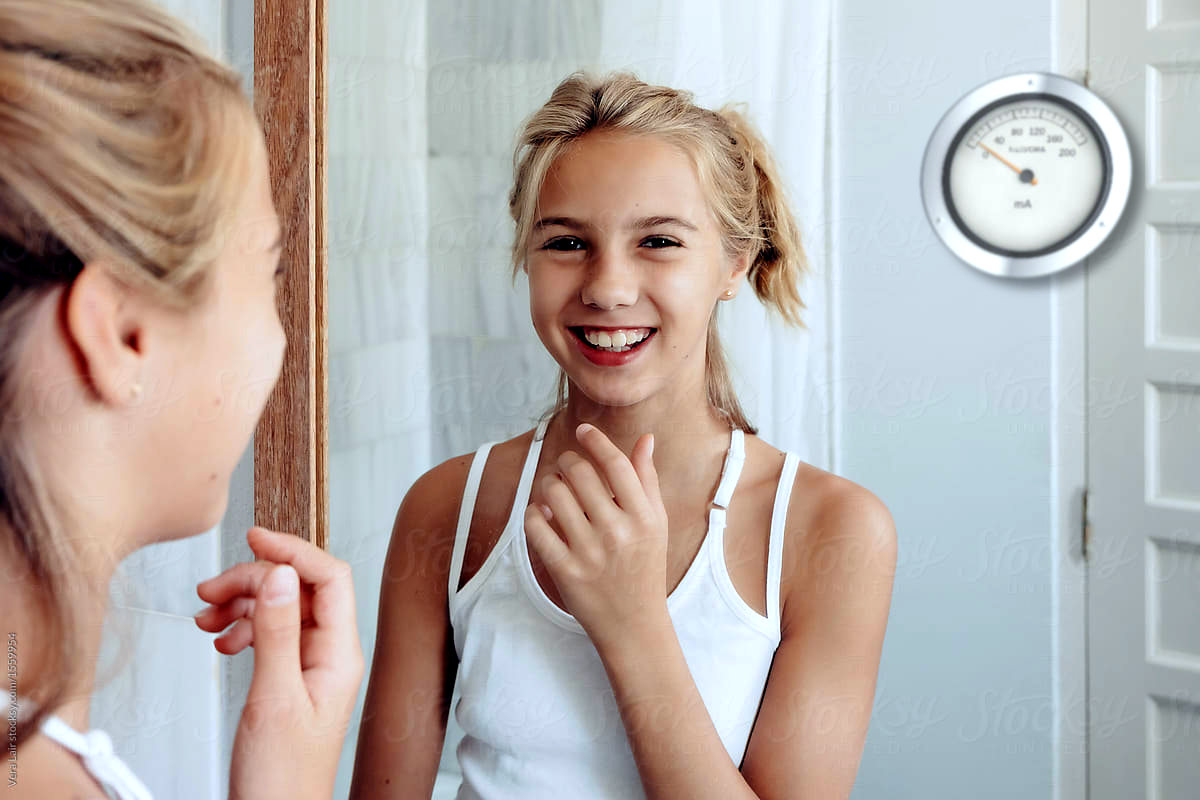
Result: 10 mA
